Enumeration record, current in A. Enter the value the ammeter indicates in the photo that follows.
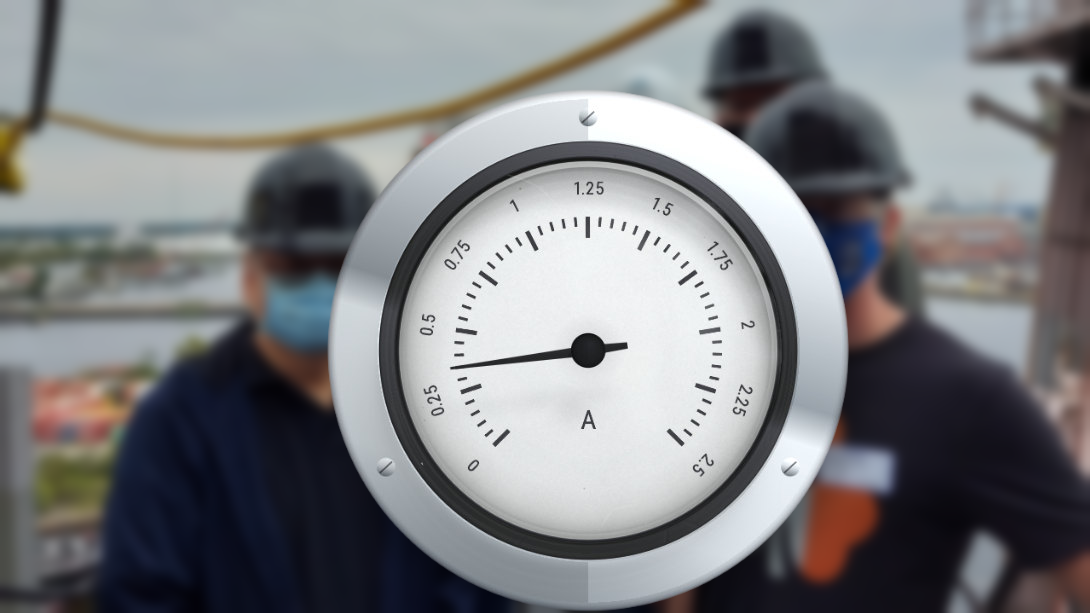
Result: 0.35 A
